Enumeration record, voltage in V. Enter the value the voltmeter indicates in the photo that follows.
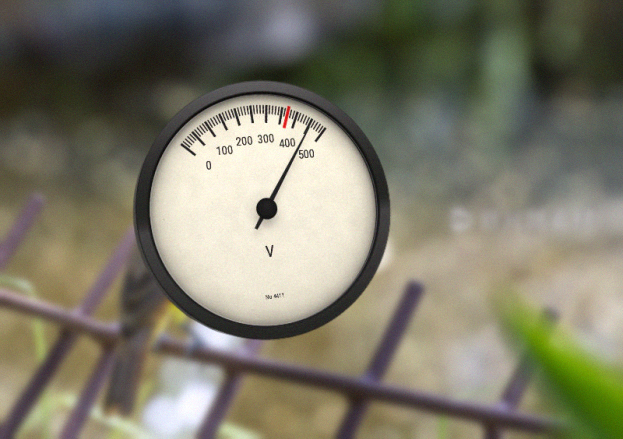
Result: 450 V
